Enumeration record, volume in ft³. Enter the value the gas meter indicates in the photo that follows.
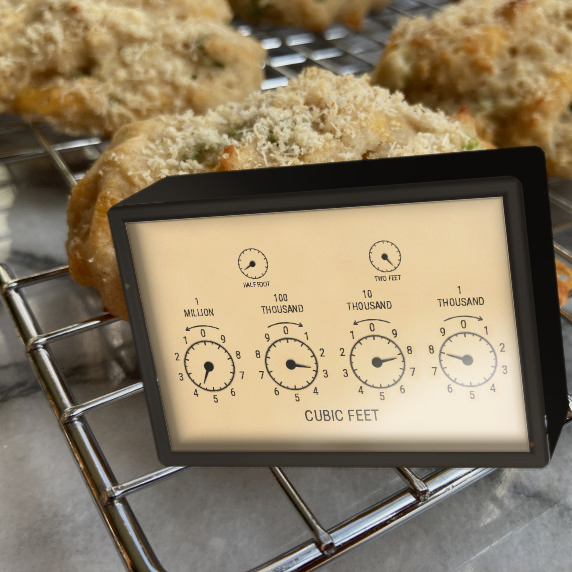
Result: 427800 ft³
